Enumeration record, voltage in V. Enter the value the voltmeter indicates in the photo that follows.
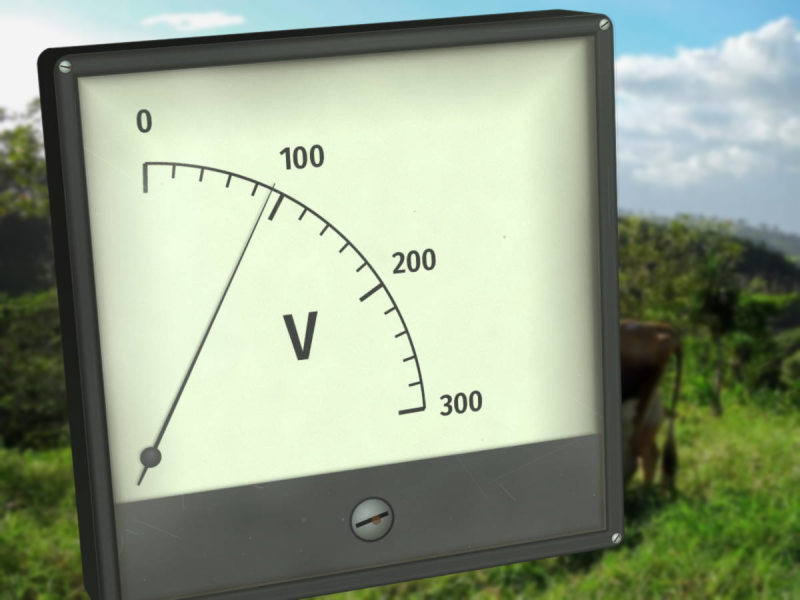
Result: 90 V
